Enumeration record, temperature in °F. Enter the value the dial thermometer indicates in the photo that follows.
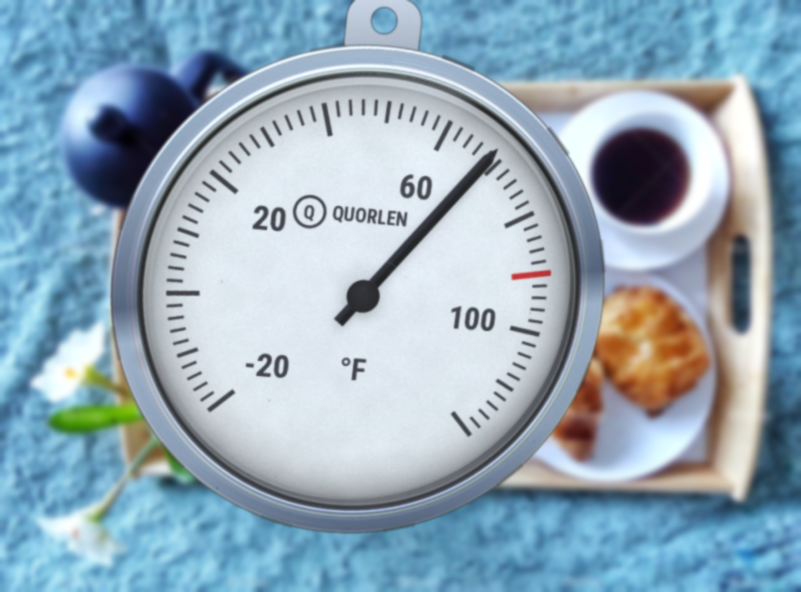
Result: 68 °F
